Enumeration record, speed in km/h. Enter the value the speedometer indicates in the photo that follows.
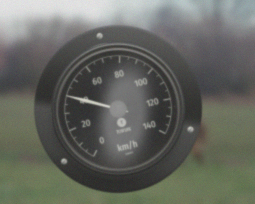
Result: 40 km/h
